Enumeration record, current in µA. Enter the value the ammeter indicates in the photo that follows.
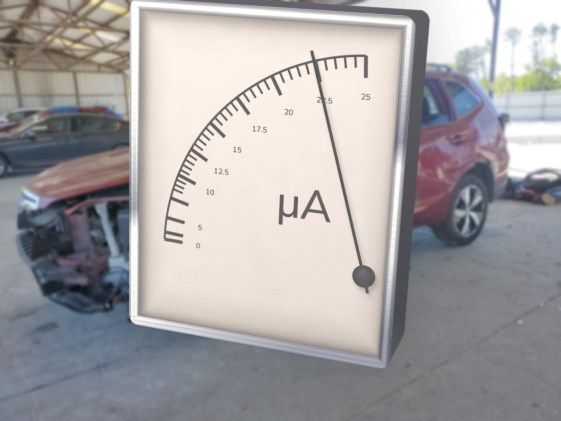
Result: 22.5 µA
